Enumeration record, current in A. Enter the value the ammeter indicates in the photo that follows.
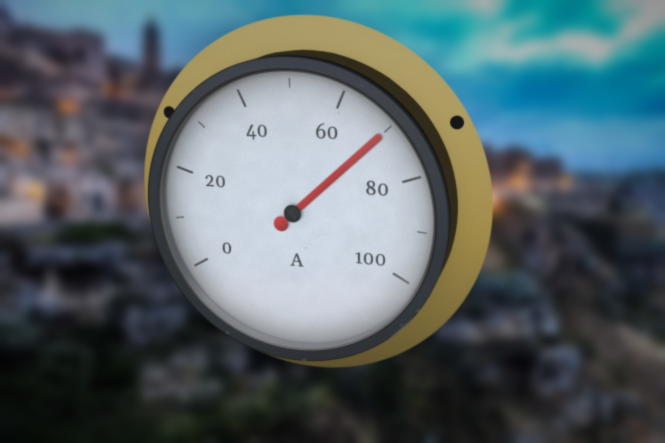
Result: 70 A
